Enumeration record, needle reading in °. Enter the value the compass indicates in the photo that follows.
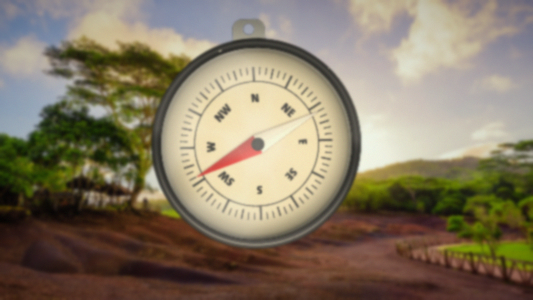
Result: 245 °
